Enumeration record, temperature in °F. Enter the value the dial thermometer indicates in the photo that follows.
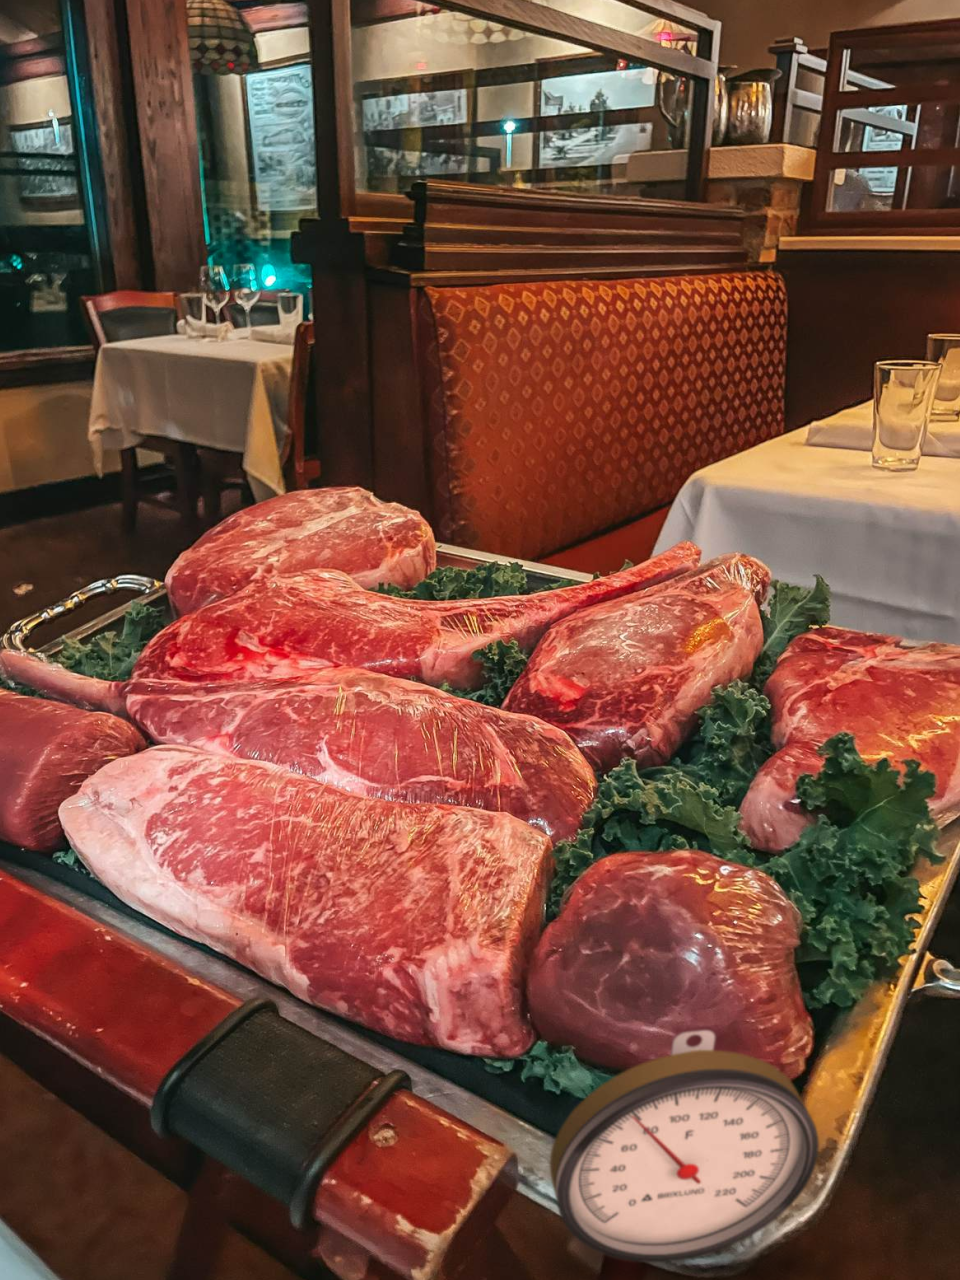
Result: 80 °F
